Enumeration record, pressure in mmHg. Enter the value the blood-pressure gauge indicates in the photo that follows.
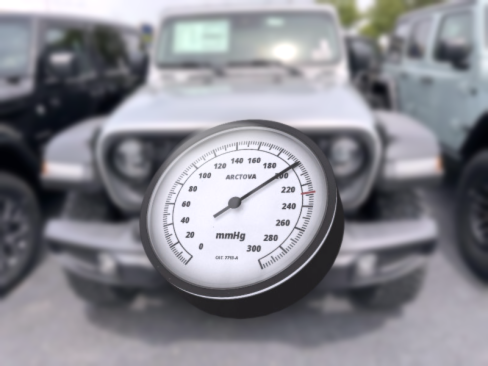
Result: 200 mmHg
